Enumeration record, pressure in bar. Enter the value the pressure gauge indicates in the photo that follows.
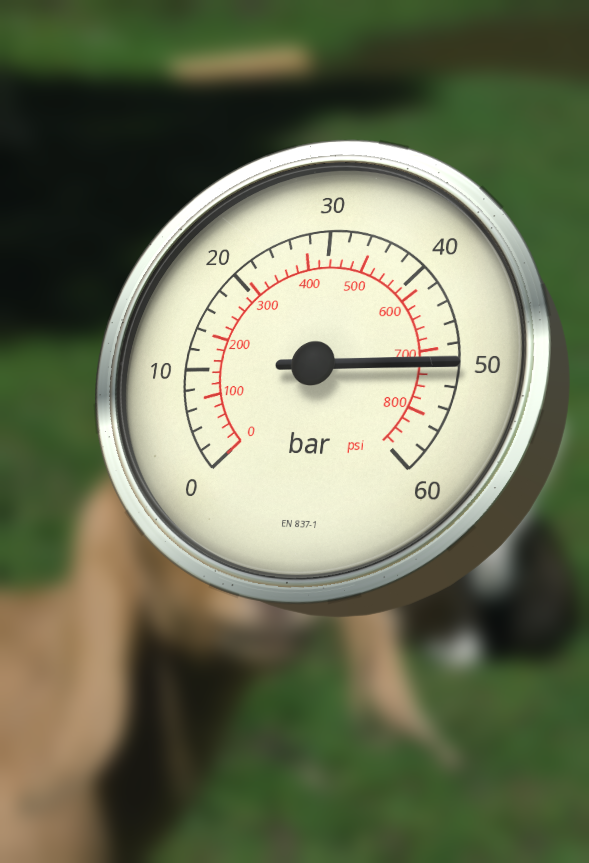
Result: 50 bar
